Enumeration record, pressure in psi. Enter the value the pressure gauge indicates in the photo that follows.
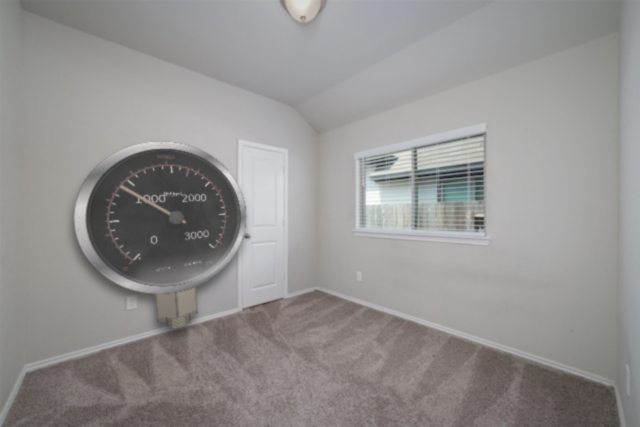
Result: 900 psi
